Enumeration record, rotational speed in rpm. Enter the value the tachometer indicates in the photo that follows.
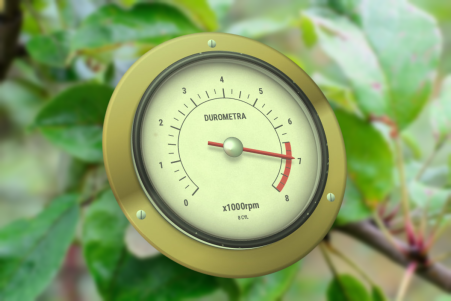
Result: 7000 rpm
